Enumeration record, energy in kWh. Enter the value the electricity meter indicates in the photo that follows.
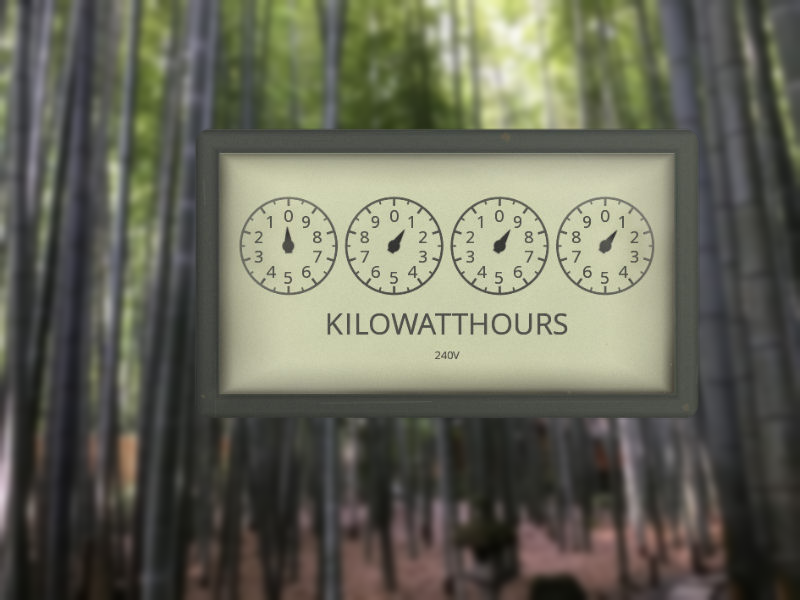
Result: 91 kWh
